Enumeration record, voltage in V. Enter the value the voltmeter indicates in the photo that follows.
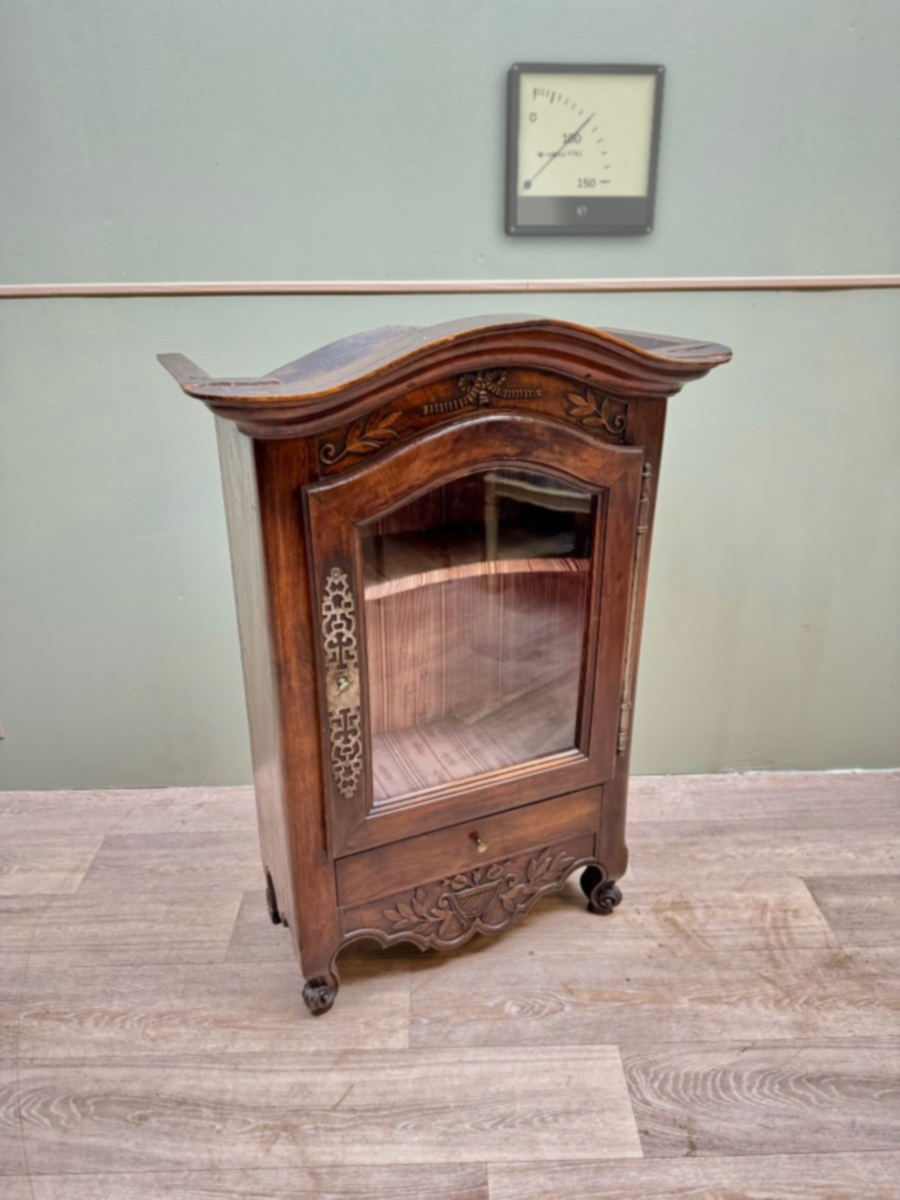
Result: 100 V
